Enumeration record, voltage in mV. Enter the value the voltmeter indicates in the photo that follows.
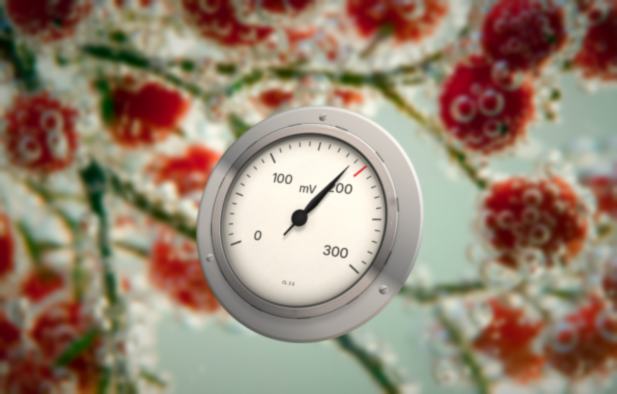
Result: 190 mV
